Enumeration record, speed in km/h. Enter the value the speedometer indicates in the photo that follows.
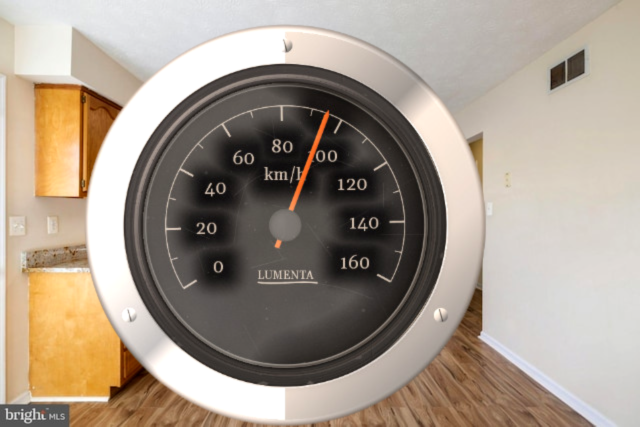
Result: 95 km/h
